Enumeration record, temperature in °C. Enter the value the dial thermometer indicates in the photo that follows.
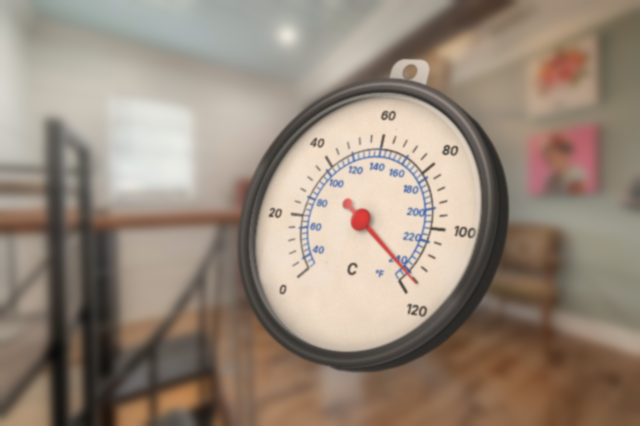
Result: 116 °C
